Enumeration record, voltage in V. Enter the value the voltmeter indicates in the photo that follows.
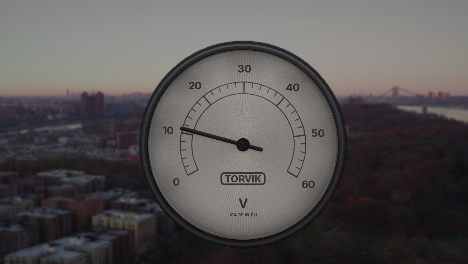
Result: 11 V
